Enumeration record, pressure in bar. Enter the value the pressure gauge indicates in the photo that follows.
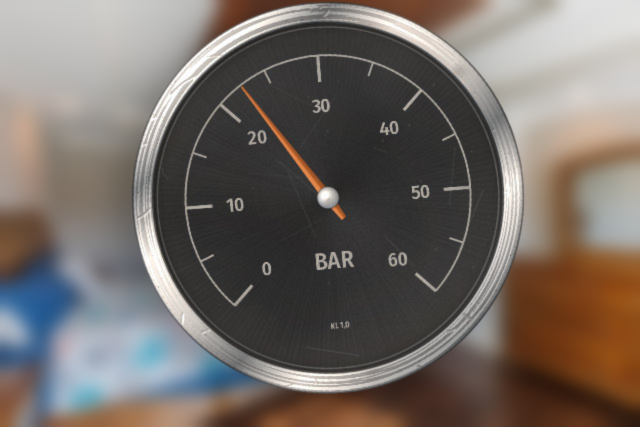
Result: 22.5 bar
